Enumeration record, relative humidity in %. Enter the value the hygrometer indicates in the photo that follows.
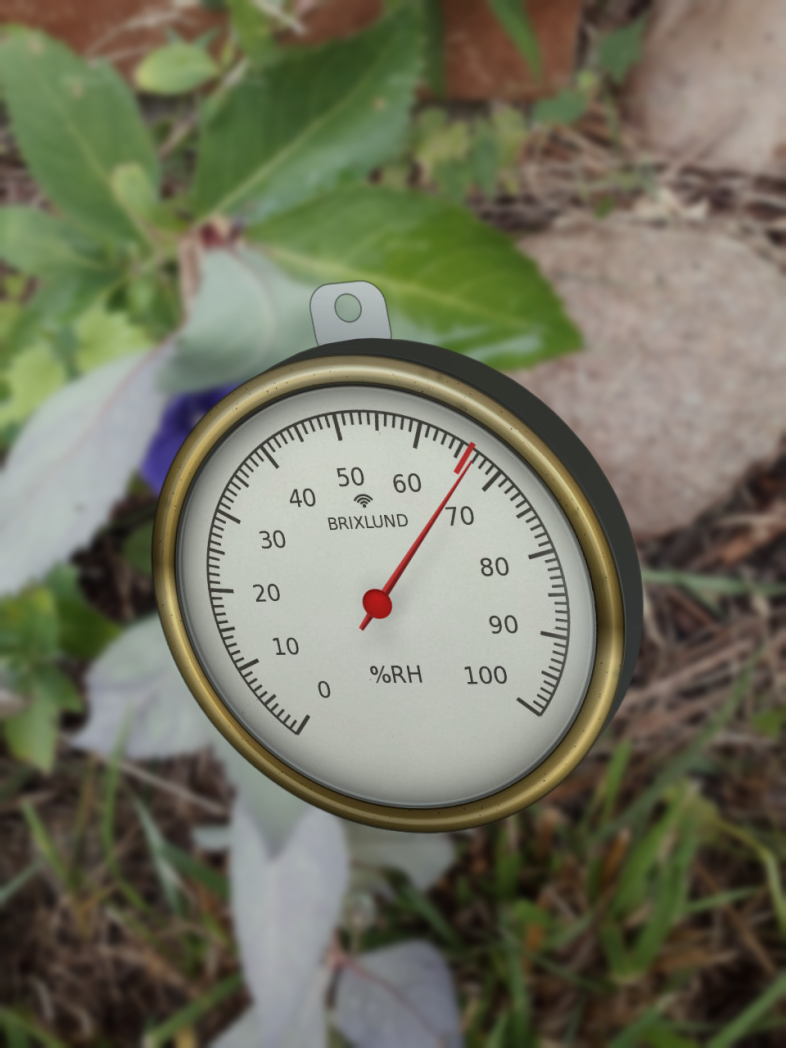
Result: 67 %
